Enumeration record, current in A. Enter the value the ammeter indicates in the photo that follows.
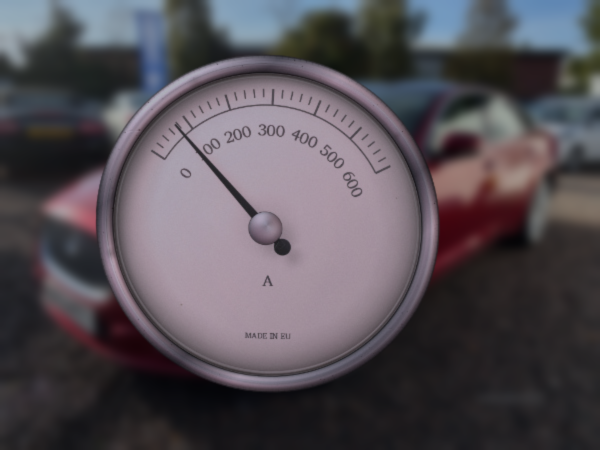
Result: 80 A
